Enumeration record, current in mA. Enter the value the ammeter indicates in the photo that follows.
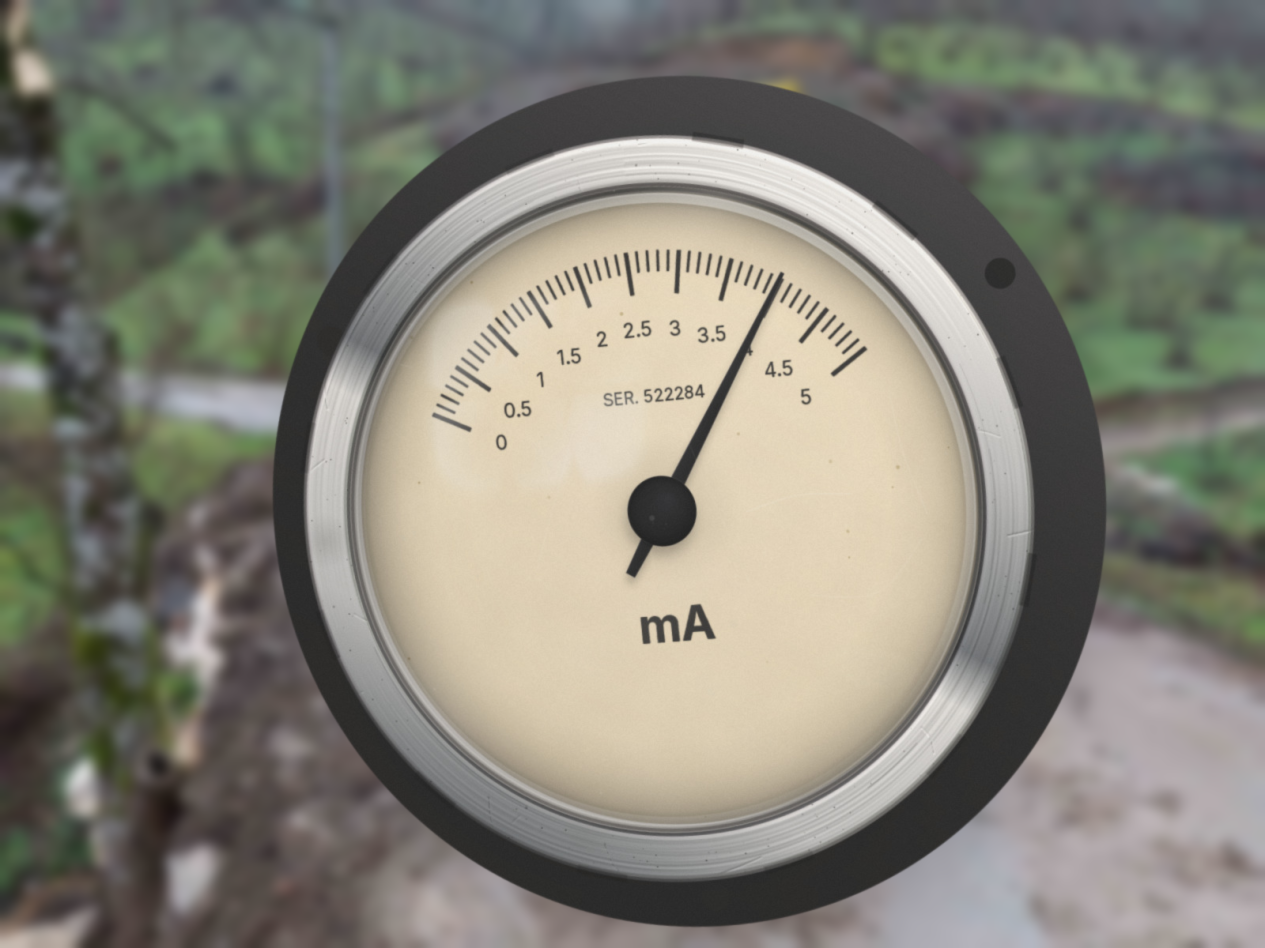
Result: 4 mA
